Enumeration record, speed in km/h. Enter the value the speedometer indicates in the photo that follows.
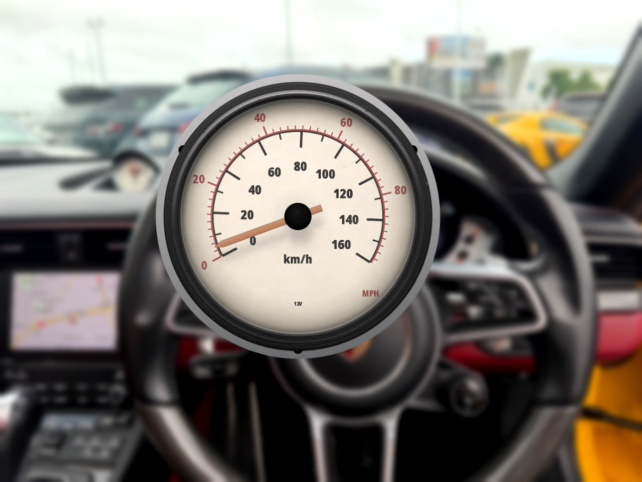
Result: 5 km/h
